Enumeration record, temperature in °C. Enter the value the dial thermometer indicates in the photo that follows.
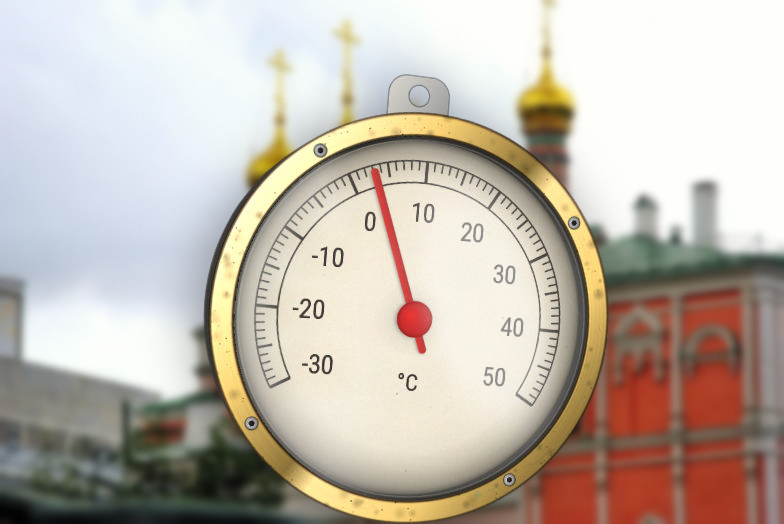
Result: 3 °C
